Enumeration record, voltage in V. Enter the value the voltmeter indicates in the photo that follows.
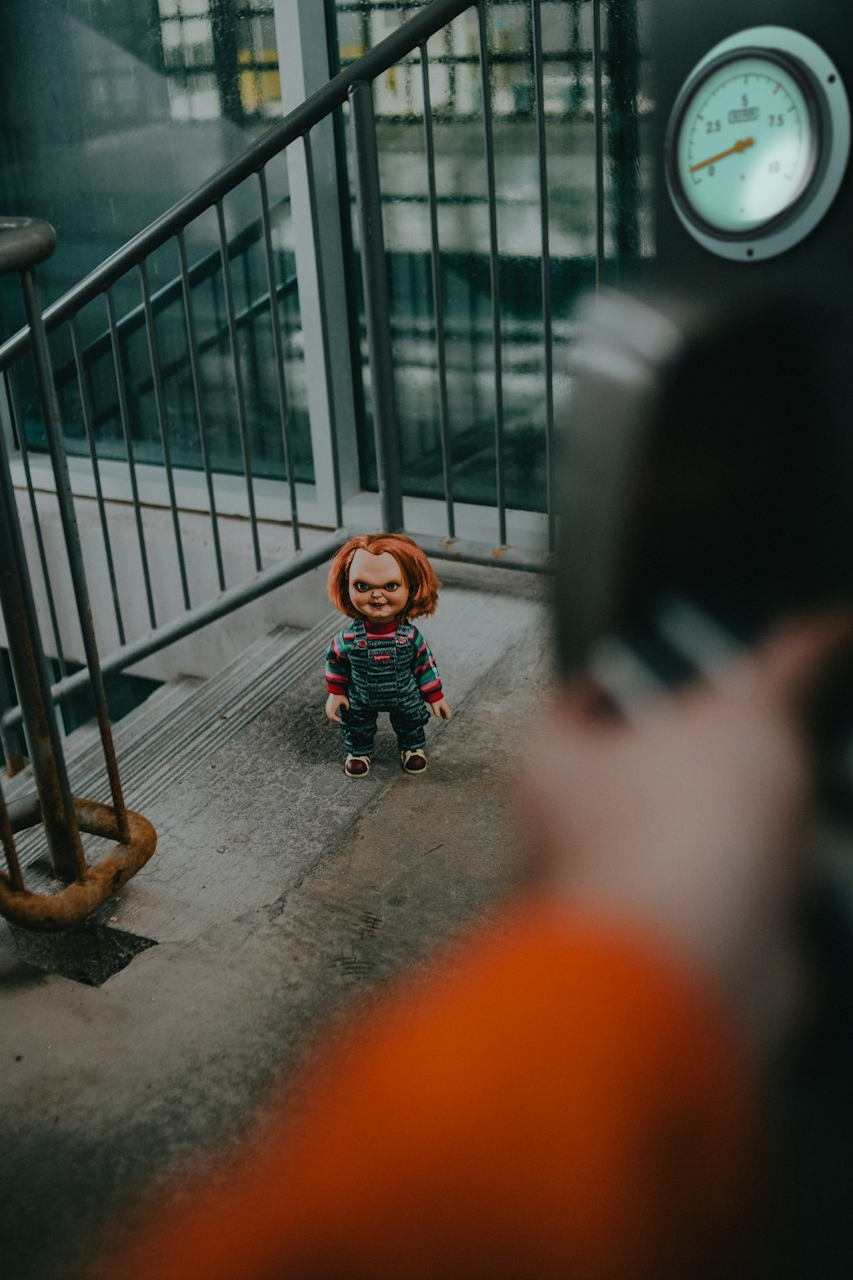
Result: 0.5 V
